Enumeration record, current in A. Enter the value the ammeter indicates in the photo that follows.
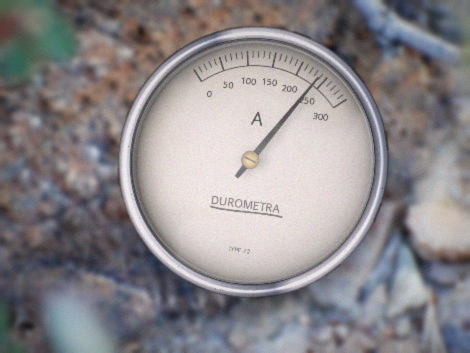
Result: 240 A
